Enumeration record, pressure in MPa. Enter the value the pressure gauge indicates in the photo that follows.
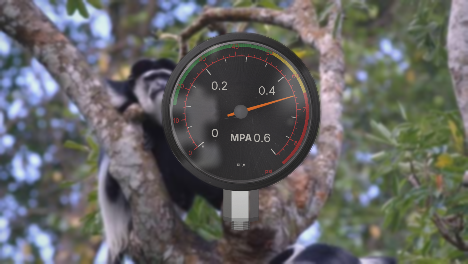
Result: 0.45 MPa
